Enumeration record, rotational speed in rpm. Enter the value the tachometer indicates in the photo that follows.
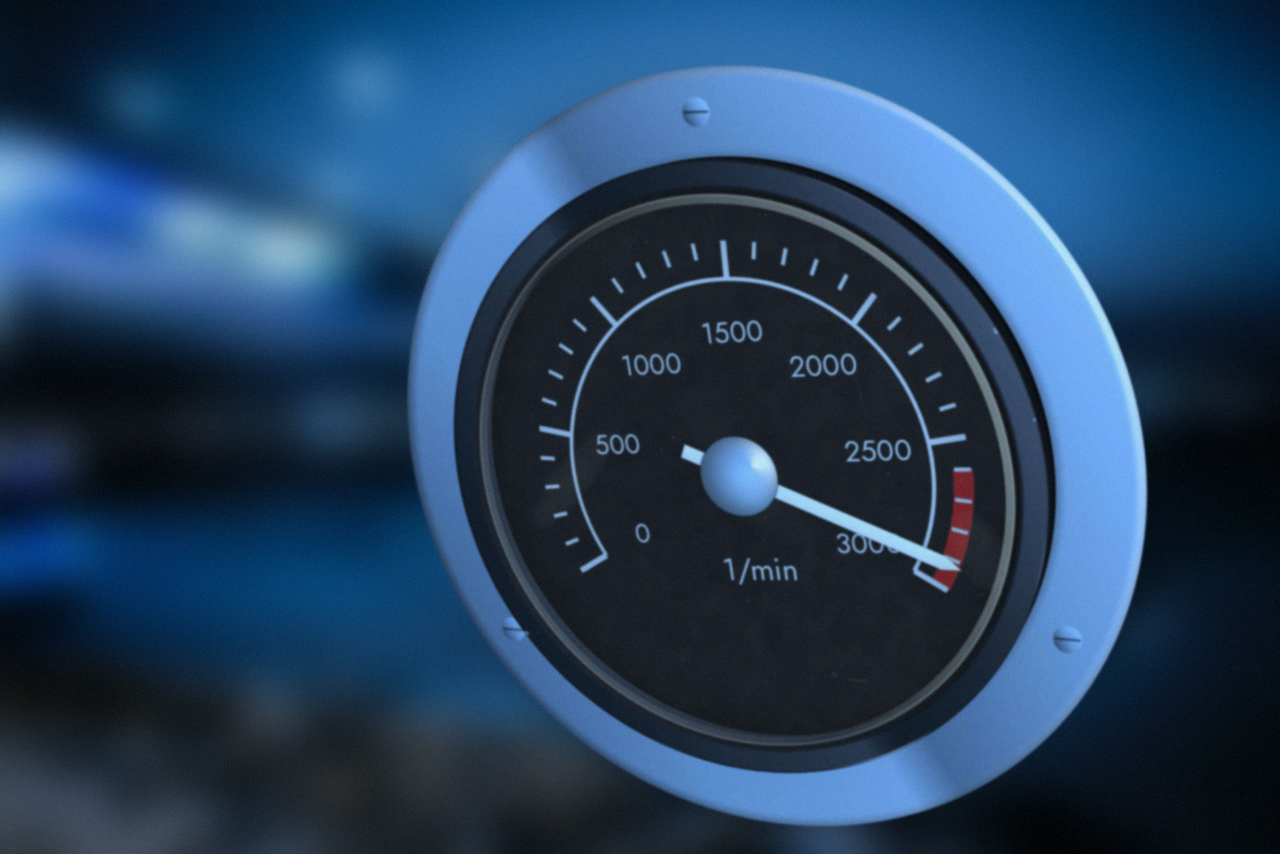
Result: 2900 rpm
